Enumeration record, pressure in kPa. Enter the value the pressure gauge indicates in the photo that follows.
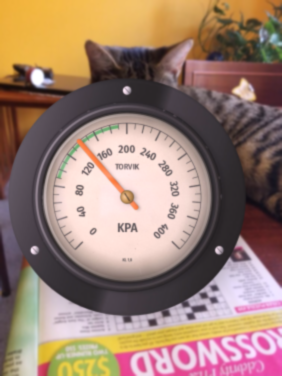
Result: 140 kPa
